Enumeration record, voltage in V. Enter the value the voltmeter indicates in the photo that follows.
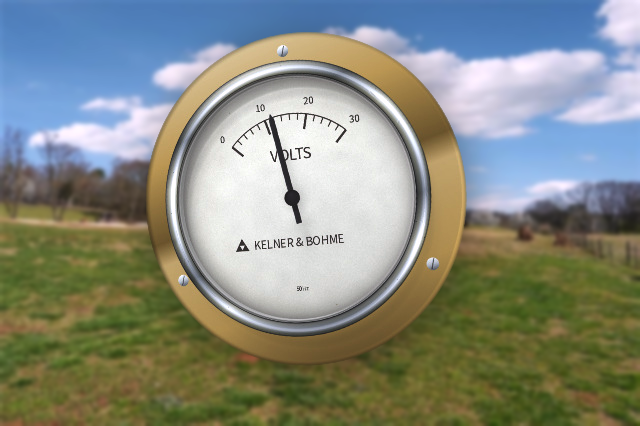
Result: 12 V
